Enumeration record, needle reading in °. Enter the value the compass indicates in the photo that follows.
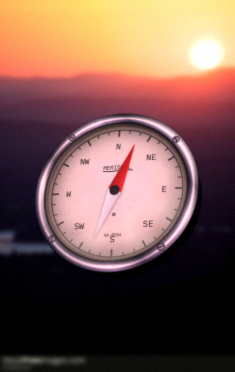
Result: 20 °
